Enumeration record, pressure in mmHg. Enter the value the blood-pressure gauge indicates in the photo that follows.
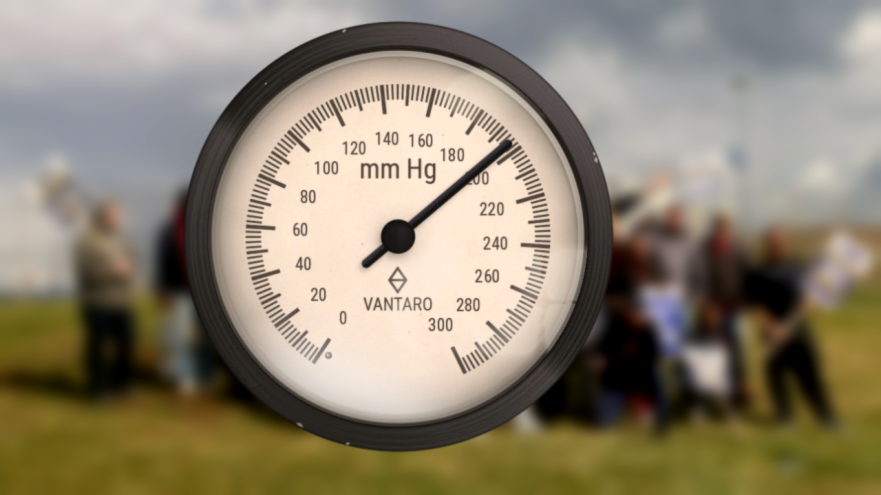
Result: 196 mmHg
